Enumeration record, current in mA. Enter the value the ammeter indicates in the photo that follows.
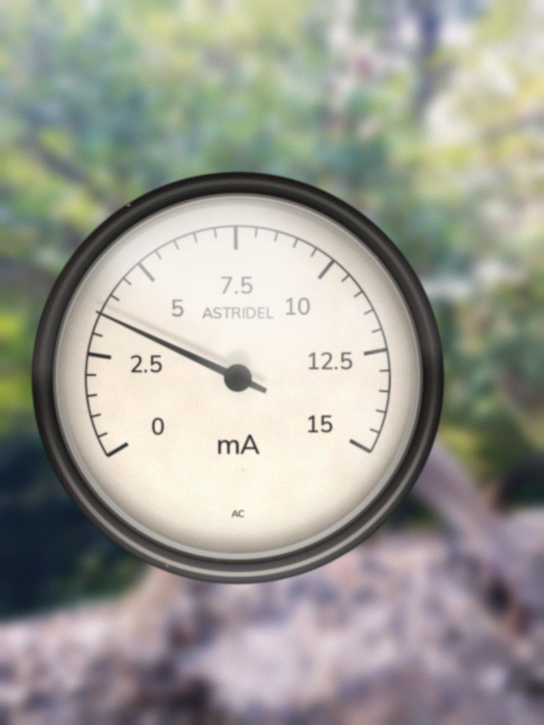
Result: 3.5 mA
